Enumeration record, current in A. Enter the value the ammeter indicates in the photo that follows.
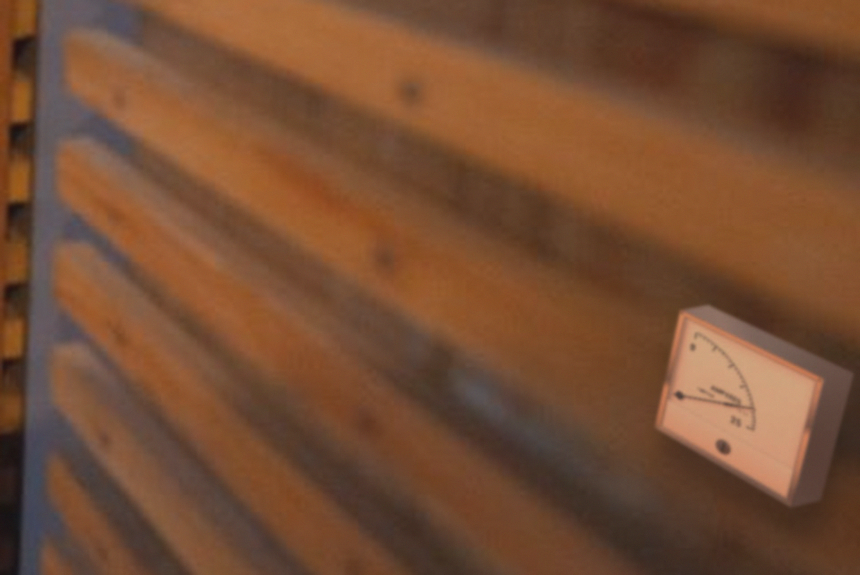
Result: 20 A
